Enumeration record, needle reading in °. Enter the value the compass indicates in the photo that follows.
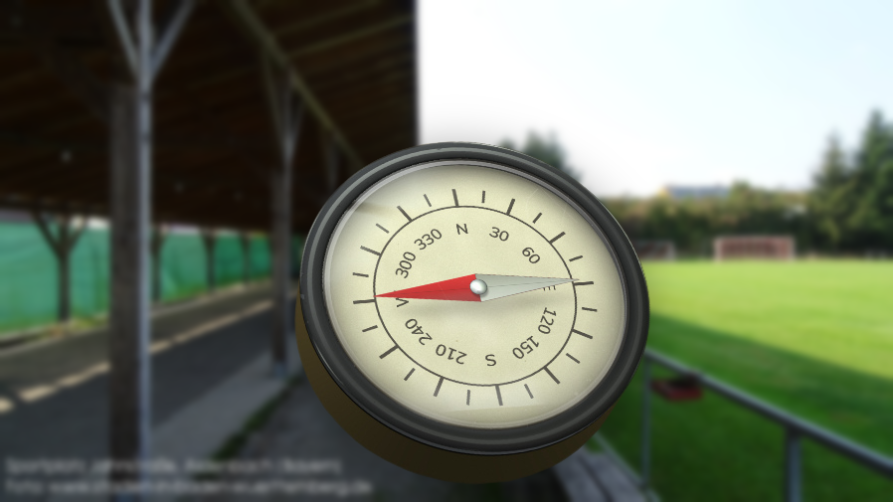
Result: 270 °
